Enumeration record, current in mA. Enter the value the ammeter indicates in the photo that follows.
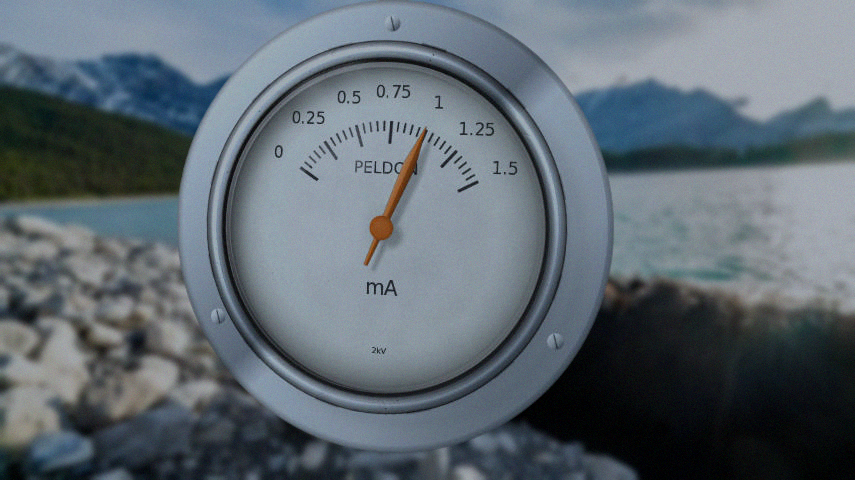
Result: 1 mA
